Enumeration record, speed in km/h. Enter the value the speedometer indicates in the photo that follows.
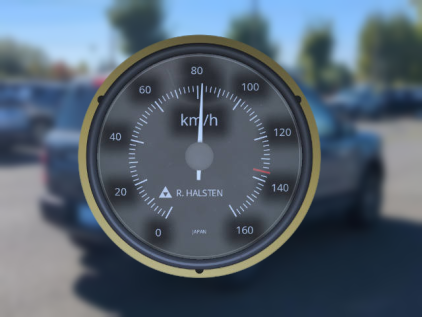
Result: 82 km/h
